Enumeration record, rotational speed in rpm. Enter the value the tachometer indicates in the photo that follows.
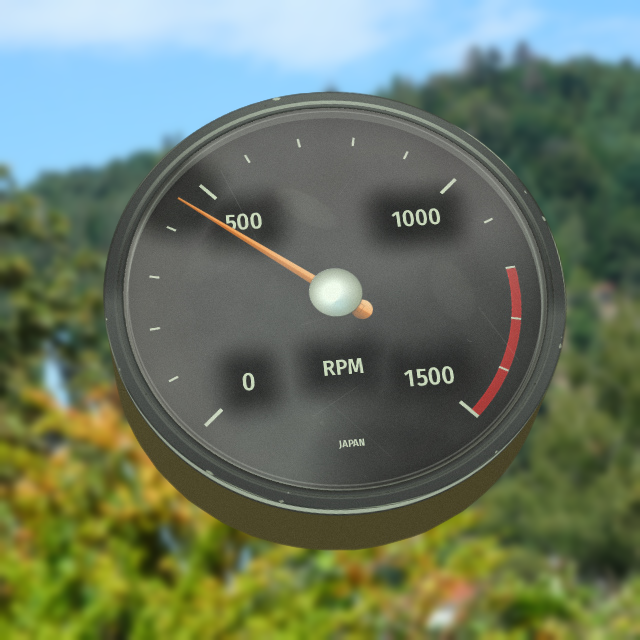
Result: 450 rpm
